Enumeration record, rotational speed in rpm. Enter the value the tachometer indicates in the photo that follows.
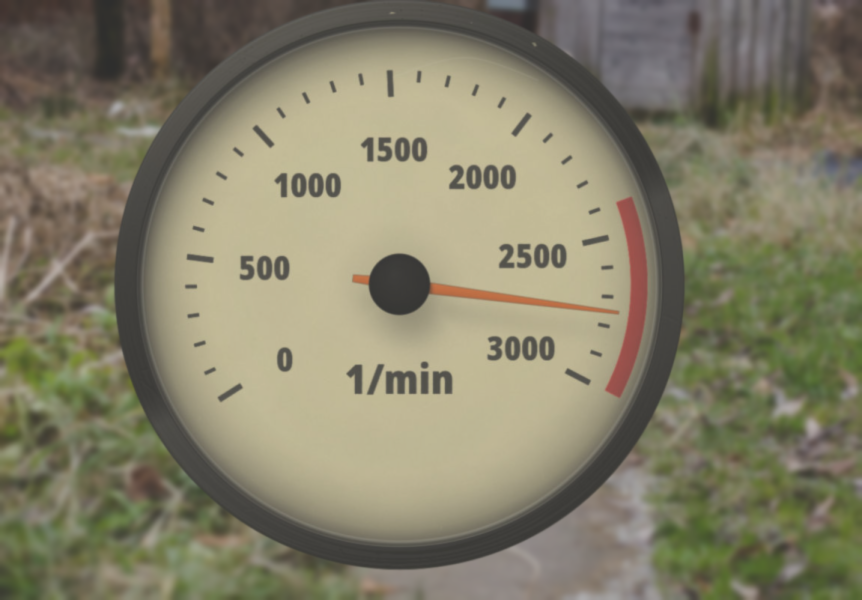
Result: 2750 rpm
